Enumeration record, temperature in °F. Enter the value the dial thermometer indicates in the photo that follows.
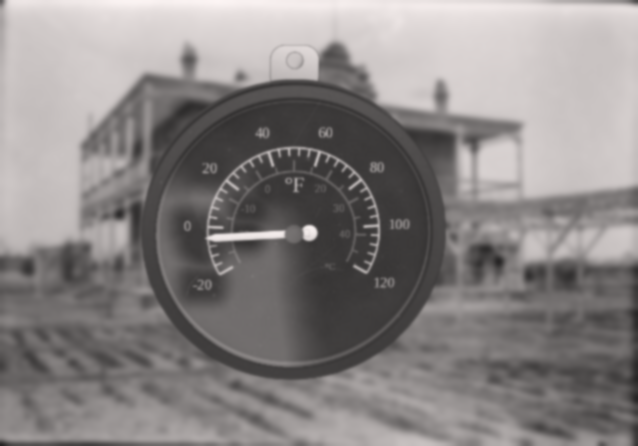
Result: -4 °F
